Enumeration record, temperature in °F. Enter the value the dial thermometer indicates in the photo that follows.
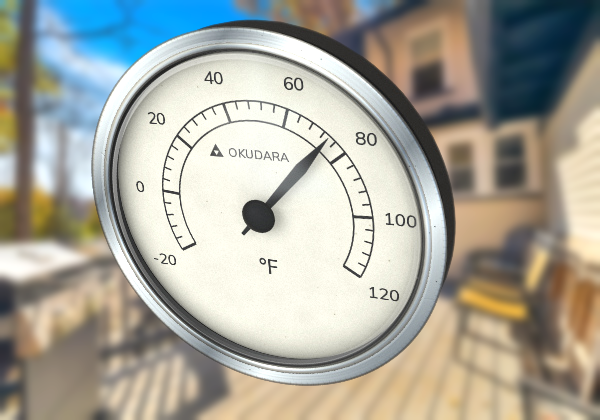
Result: 74 °F
